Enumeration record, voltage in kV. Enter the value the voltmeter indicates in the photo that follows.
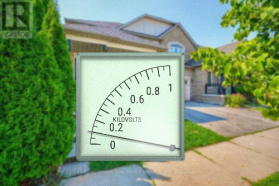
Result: 0.1 kV
